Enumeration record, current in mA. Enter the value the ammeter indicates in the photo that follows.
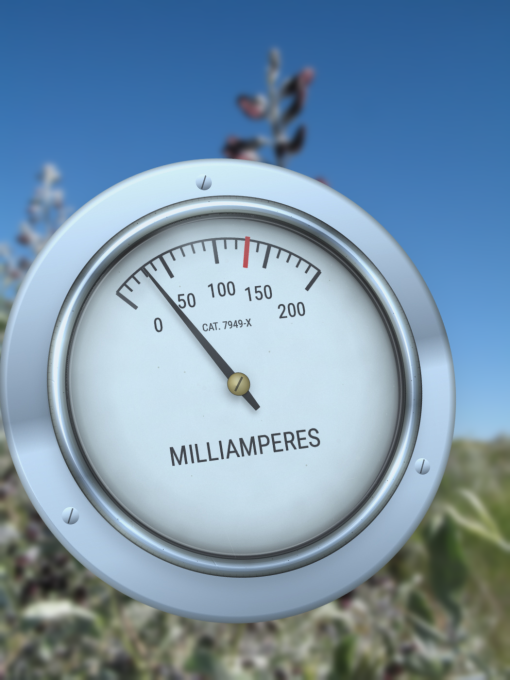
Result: 30 mA
